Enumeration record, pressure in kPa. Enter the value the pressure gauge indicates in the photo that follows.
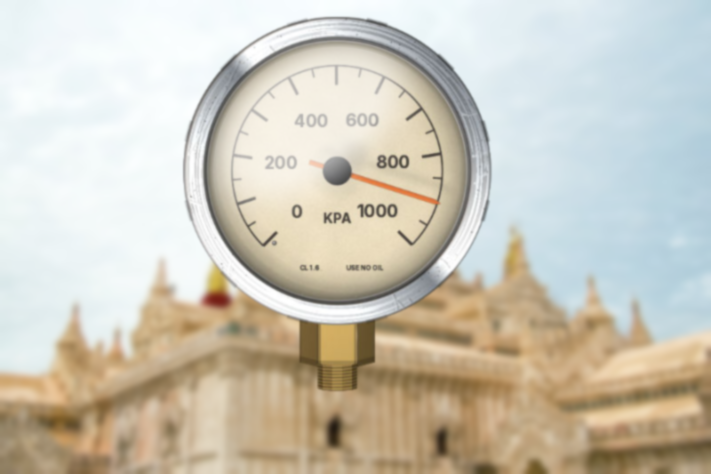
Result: 900 kPa
